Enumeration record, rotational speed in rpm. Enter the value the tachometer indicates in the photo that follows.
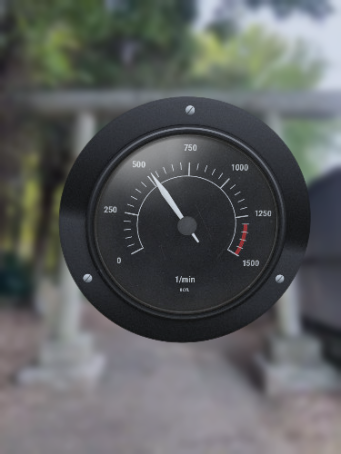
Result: 525 rpm
